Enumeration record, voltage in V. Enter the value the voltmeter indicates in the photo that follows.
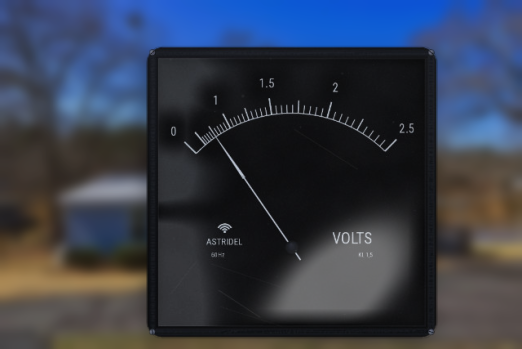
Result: 0.75 V
